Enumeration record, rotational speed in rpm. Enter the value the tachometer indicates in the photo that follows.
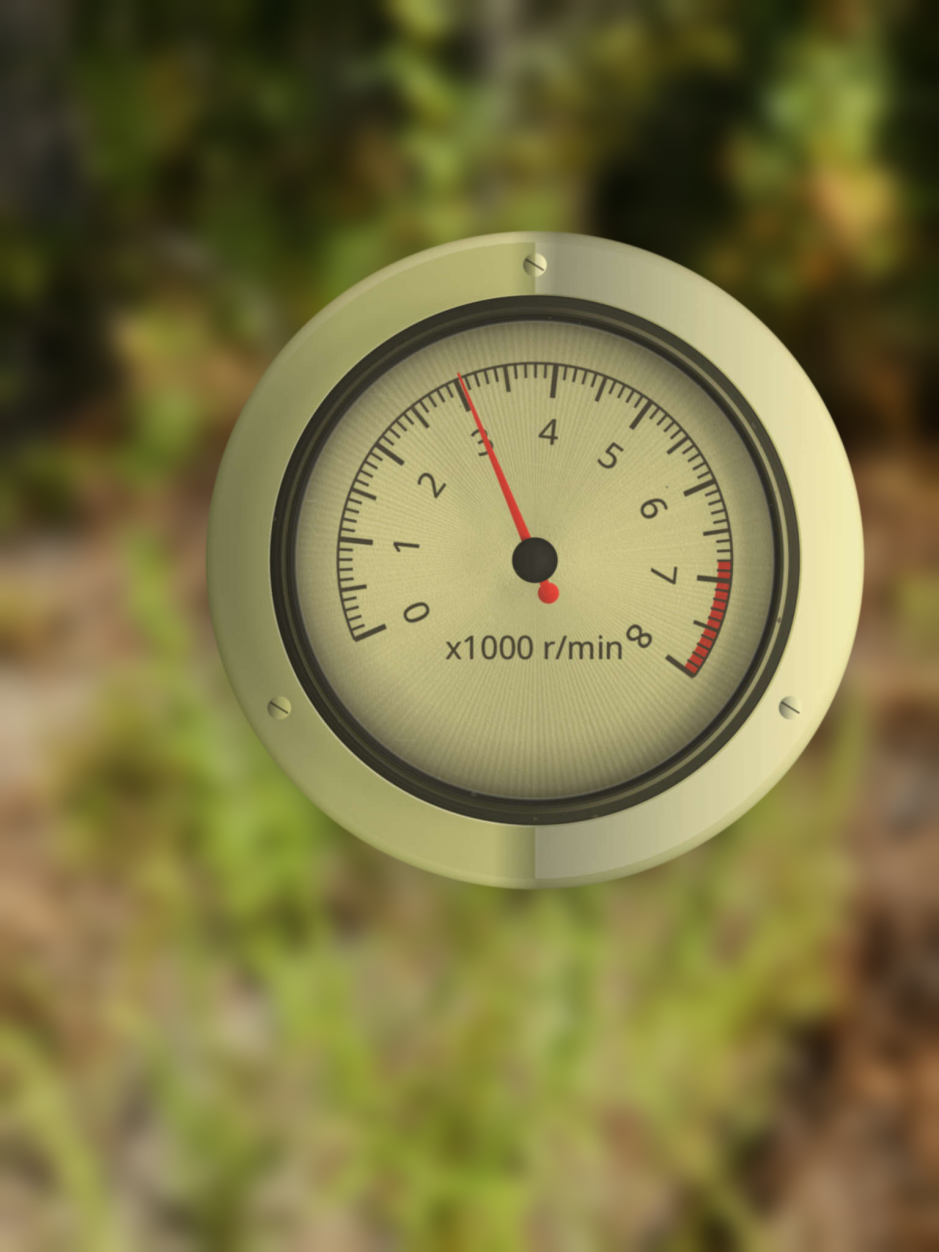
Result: 3050 rpm
